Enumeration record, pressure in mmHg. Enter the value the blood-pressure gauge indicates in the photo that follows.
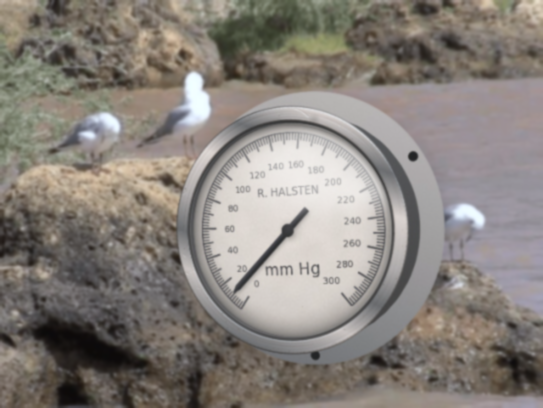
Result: 10 mmHg
